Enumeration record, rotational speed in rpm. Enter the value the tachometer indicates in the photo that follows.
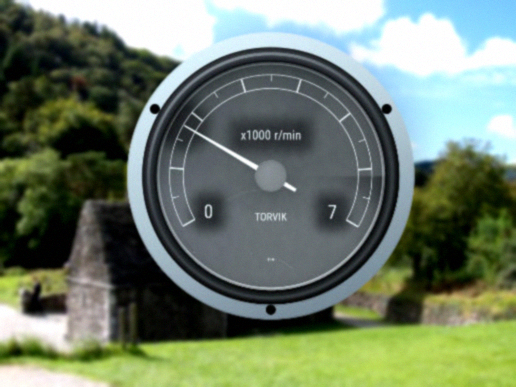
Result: 1750 rpm
